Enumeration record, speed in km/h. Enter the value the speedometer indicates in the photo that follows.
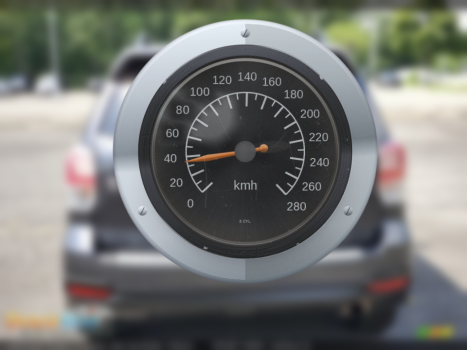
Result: 35 km/h
